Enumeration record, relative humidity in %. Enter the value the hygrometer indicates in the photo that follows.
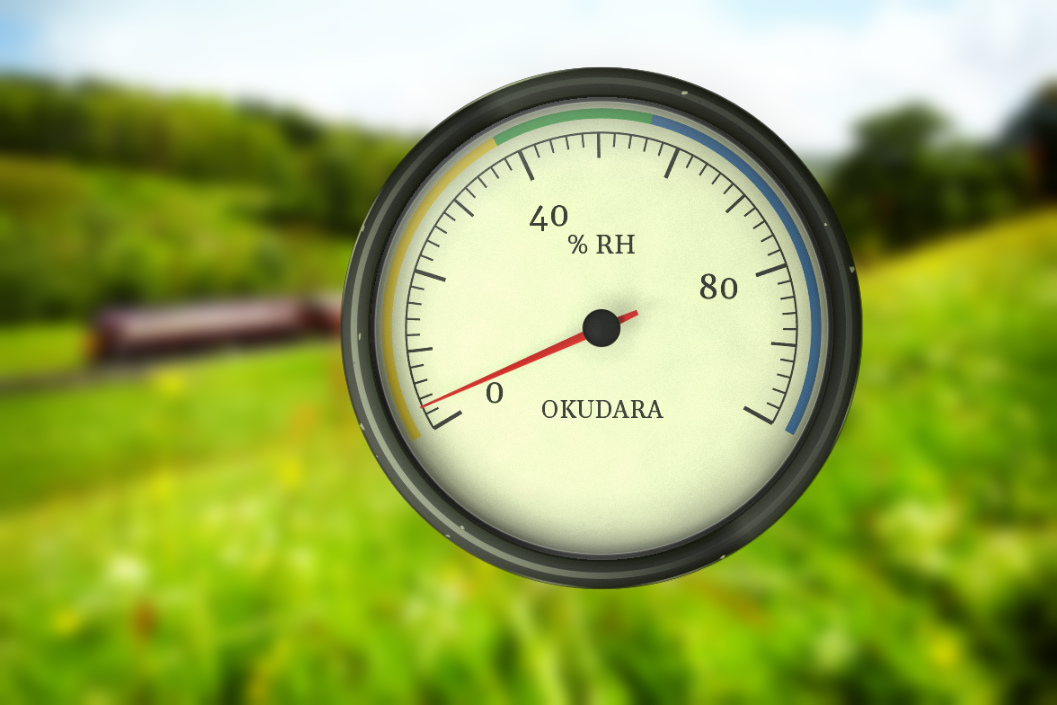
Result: 3 %
